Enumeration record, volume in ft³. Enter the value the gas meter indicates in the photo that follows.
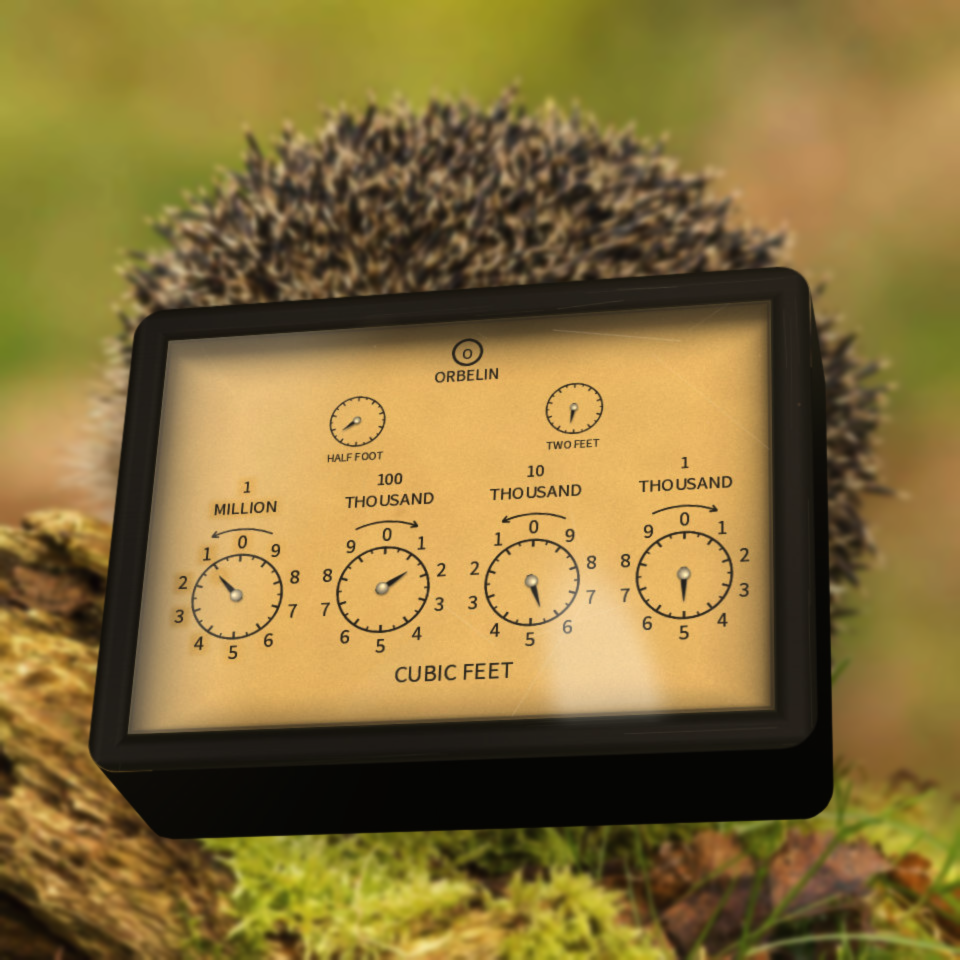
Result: 115500 ft³
